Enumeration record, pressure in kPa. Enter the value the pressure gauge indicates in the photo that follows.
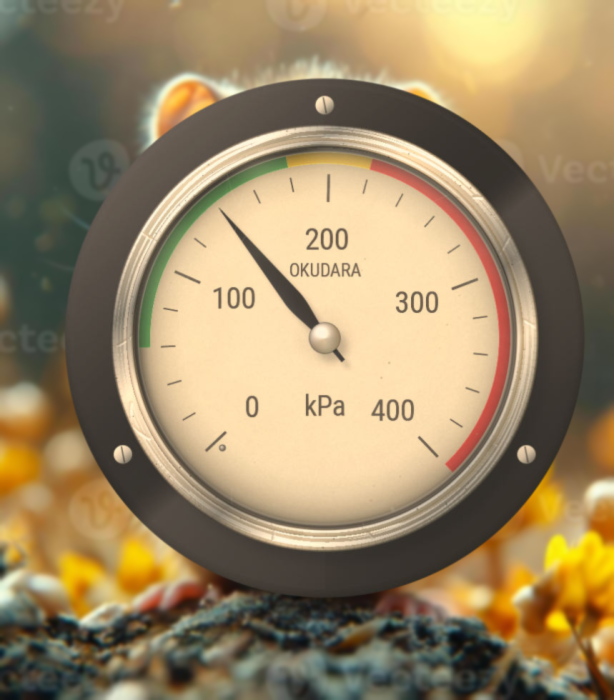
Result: 140 kPa
